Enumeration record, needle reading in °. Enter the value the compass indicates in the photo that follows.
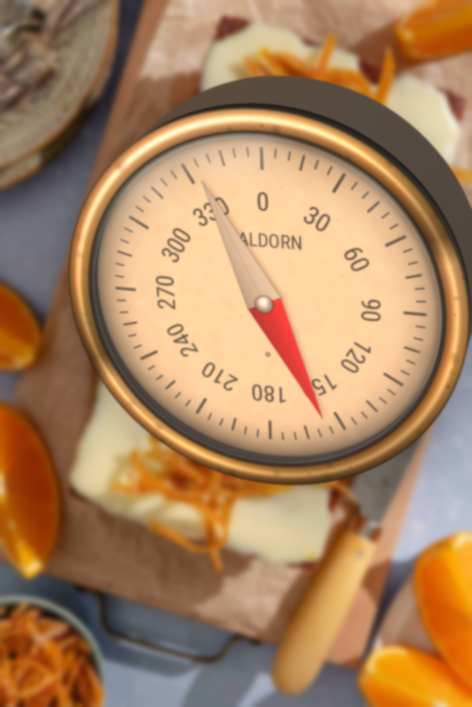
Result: 155 °
